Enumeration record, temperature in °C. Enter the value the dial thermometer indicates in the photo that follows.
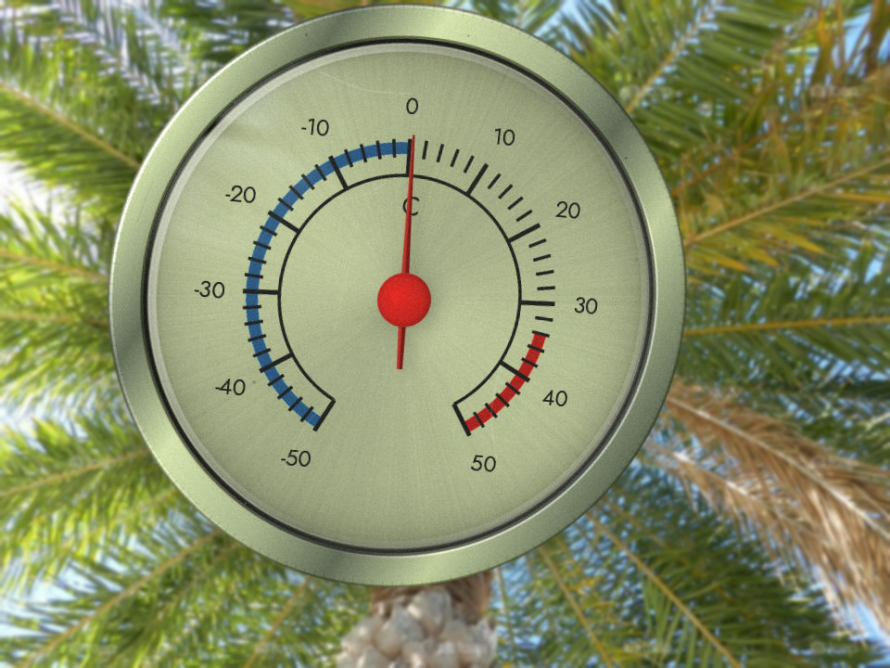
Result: 0 °C
